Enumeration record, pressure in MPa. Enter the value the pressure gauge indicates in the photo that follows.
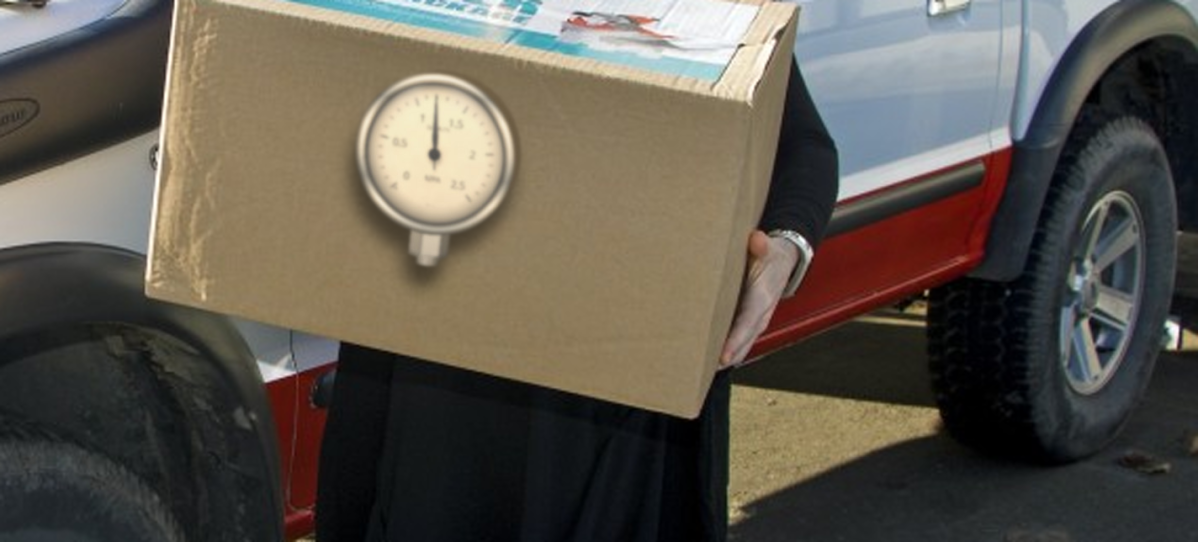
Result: 1.2 MPa
